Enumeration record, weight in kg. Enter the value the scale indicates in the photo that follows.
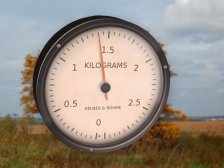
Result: 1.4 kg
